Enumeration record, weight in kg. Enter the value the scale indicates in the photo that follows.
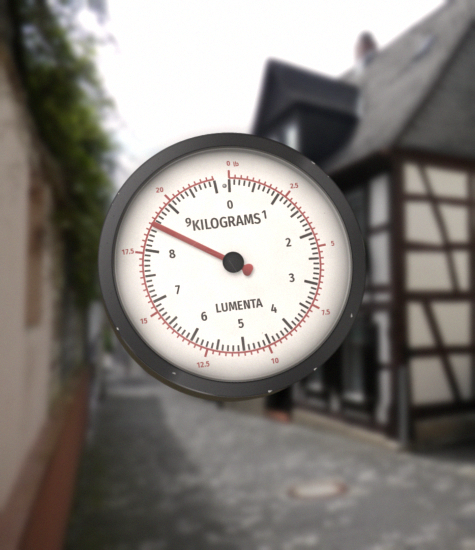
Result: 8.5 kg
